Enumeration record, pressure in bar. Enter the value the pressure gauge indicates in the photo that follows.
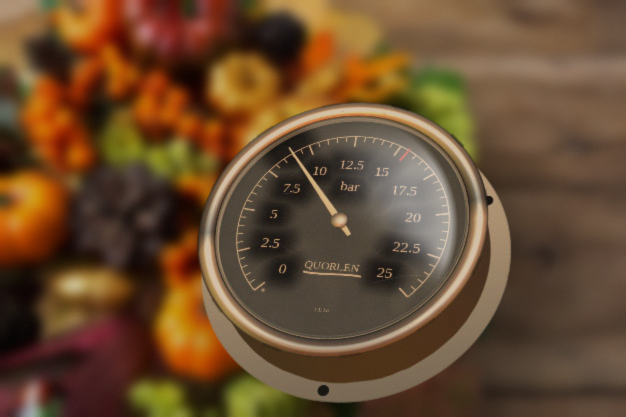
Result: 9 bar
